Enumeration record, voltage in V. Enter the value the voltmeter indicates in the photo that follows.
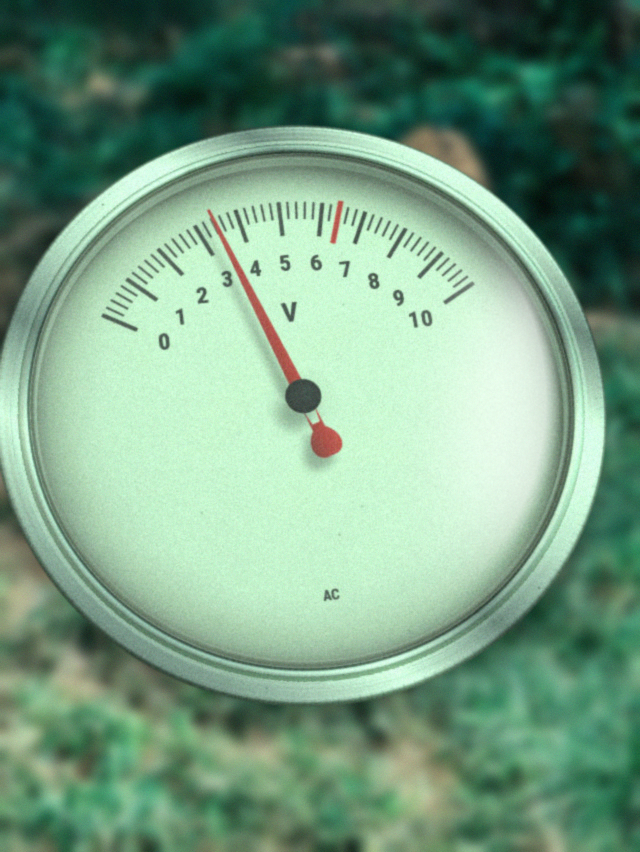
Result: 3.4 V
